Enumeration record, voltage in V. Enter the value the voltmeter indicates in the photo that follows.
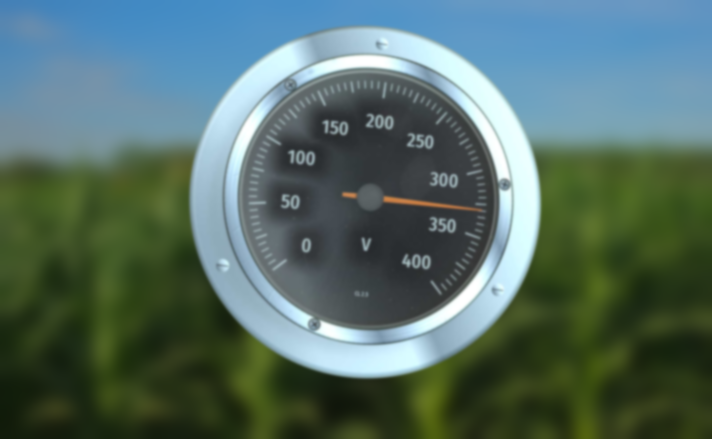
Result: 330 V
